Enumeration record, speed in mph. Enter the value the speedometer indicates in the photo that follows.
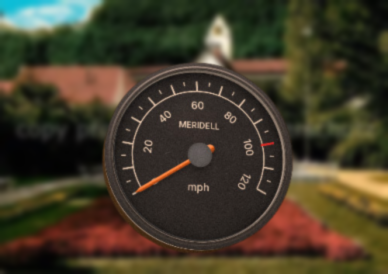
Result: 0 mph
